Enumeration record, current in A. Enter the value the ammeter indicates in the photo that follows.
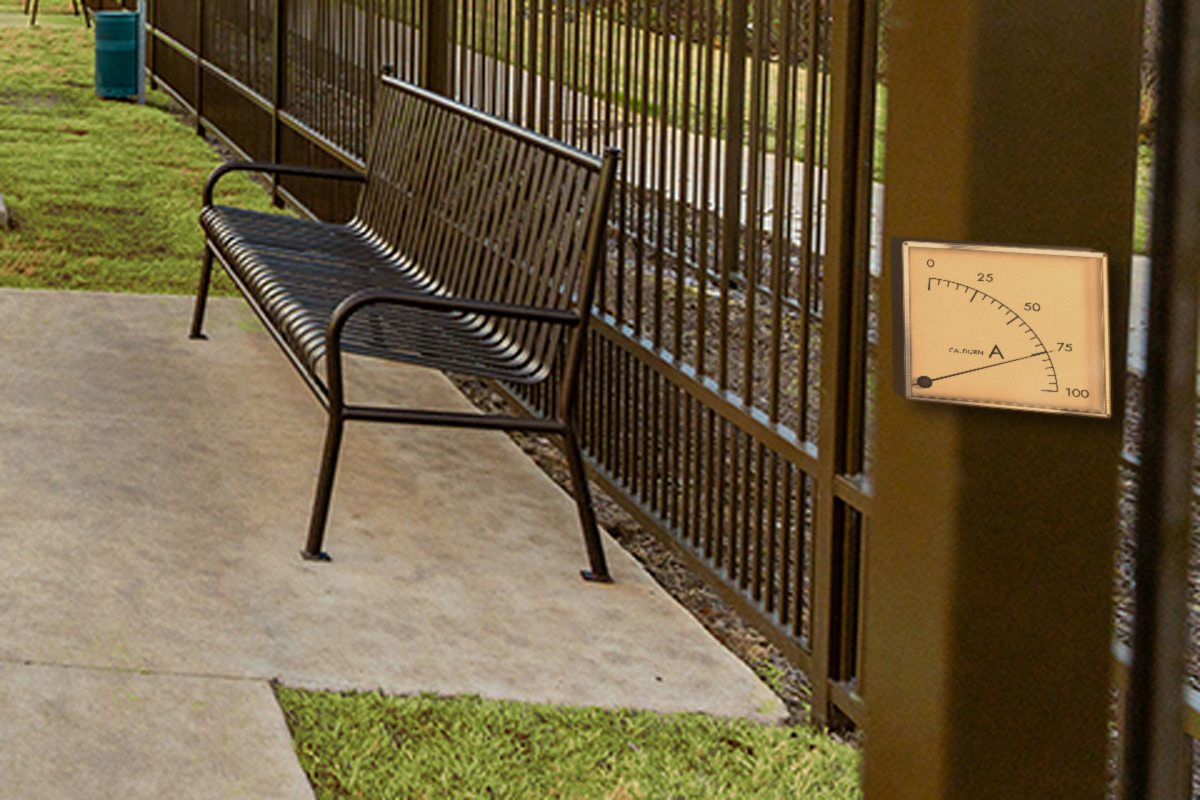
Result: 75 A
